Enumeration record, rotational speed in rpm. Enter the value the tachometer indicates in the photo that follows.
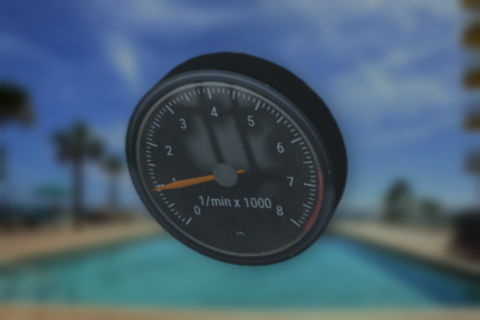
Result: 1000 rpm
